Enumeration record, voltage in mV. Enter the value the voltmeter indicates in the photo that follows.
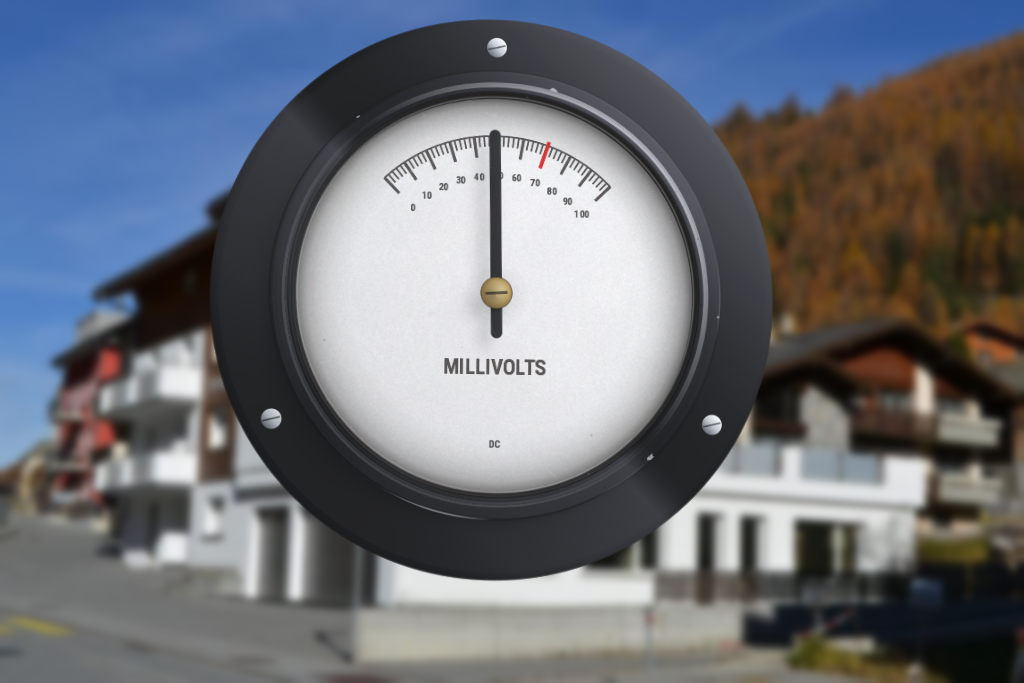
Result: 48 mV
